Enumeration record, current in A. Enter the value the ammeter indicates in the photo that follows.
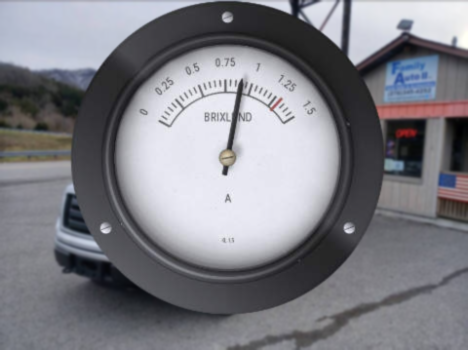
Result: 0.9 A
